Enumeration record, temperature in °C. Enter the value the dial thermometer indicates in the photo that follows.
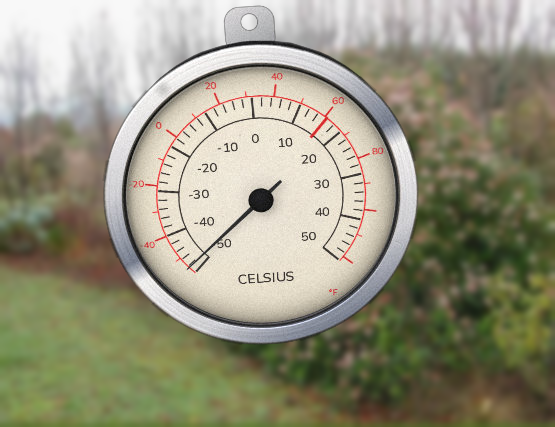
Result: -48 °C
